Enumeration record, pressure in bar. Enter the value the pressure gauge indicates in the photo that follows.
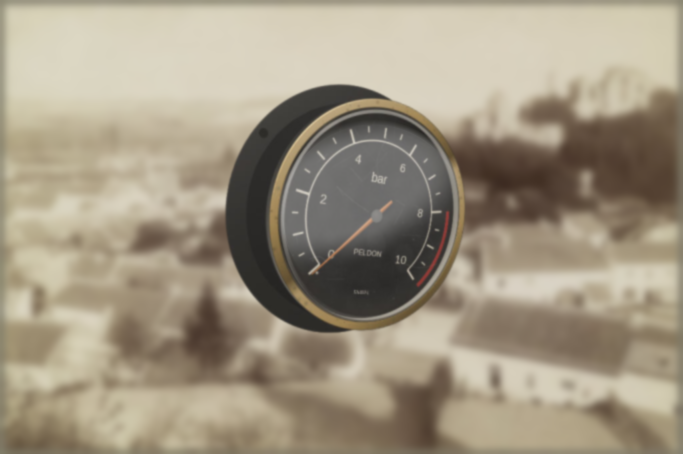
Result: 0 bar
